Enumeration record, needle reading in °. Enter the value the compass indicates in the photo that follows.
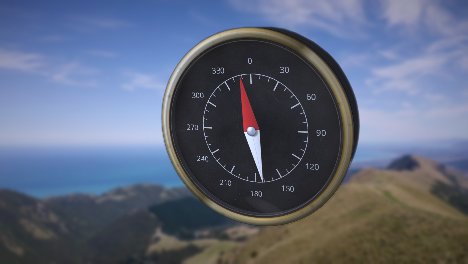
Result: 350 °
